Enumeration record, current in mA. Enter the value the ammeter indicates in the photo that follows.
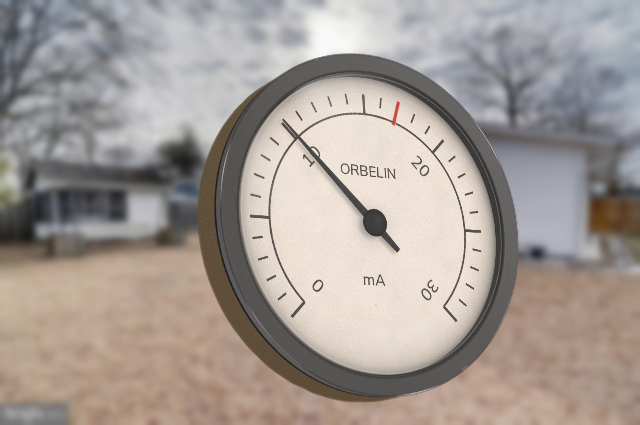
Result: 10 mA
